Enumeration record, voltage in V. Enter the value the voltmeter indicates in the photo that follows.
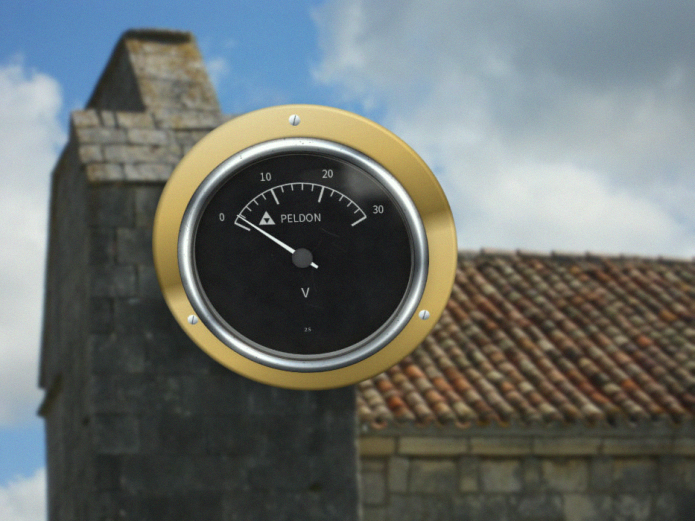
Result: 2 V
